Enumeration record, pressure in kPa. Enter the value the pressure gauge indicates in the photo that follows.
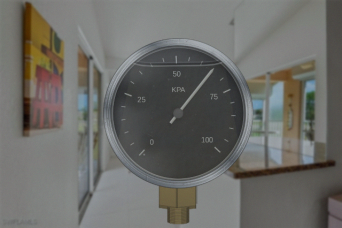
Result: 65 kPa
